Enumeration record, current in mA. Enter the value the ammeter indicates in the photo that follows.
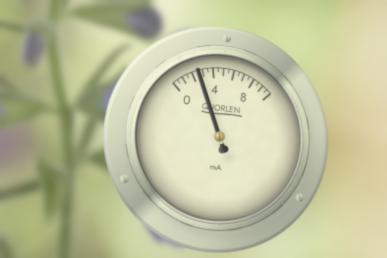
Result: 2.5 mA
